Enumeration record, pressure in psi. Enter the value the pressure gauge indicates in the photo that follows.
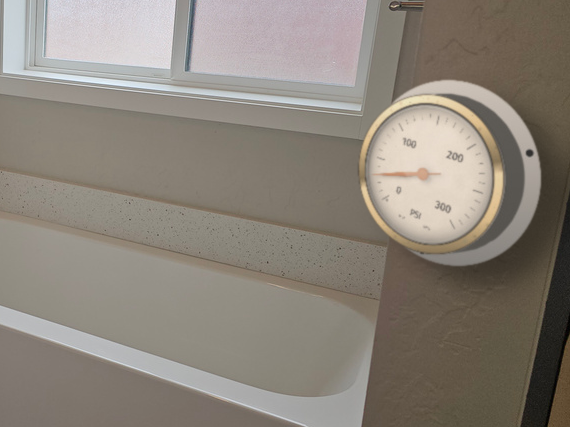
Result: 30 psi
